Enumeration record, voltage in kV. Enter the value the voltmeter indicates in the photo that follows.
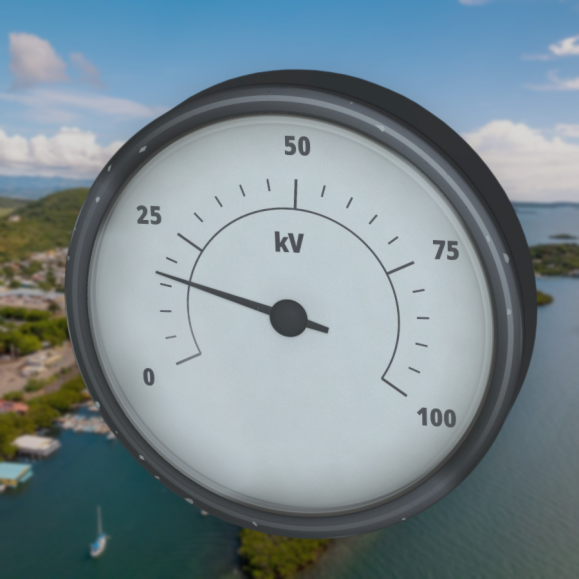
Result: 17.5 kV
